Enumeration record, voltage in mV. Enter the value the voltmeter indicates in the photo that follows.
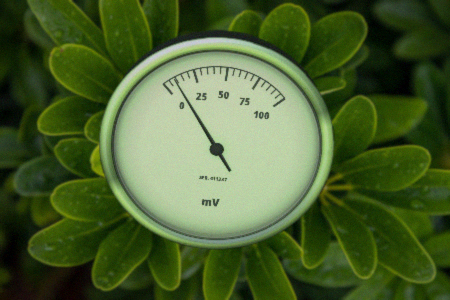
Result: 10 mV
